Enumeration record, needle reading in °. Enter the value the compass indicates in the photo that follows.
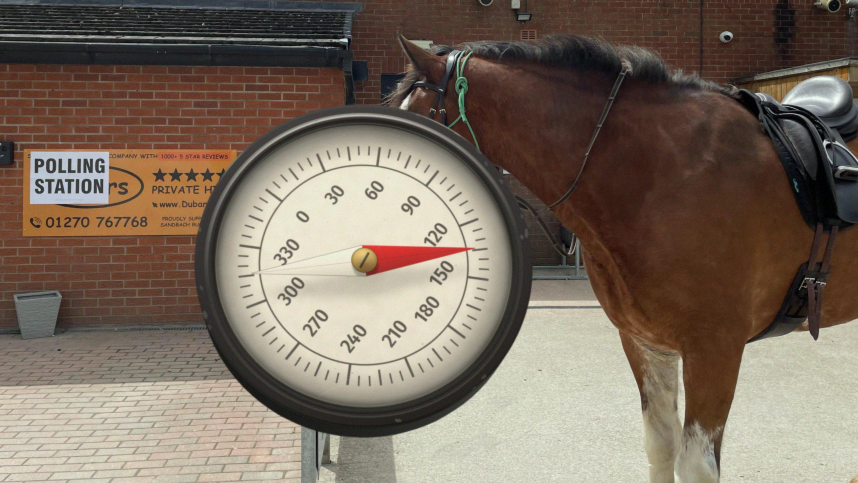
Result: 135 °
